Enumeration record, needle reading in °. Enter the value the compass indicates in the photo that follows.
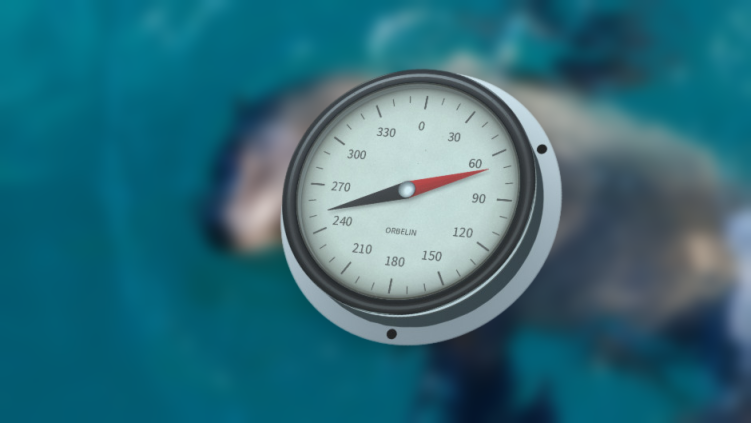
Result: 70 °
